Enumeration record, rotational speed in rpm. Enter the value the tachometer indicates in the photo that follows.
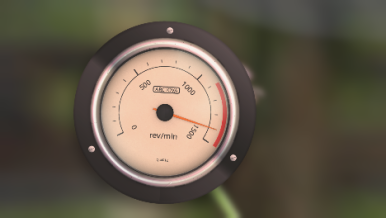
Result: 1400 rpm
